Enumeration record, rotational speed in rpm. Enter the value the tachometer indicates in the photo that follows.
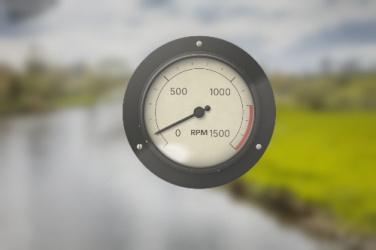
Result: 100 rpm
